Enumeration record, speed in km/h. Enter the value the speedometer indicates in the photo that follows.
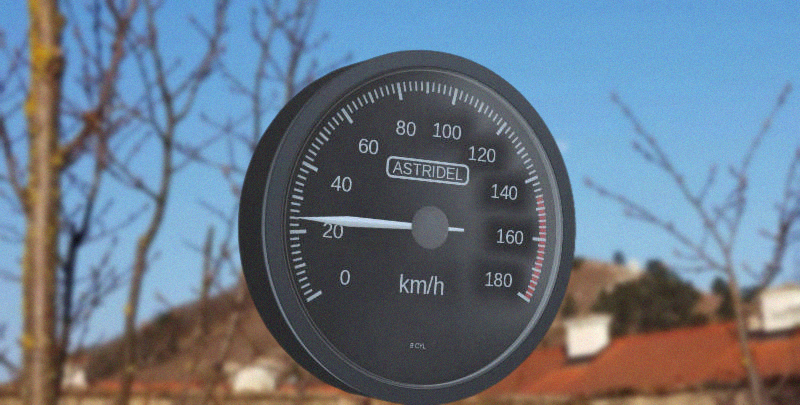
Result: 24 km/h
